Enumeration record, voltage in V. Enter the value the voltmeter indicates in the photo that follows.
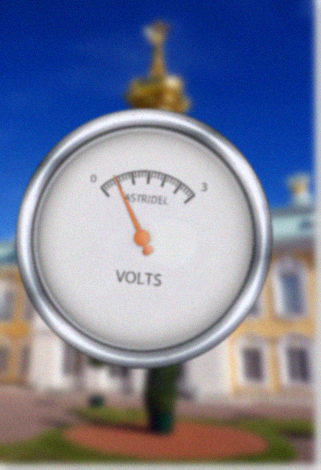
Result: 0.5 V
